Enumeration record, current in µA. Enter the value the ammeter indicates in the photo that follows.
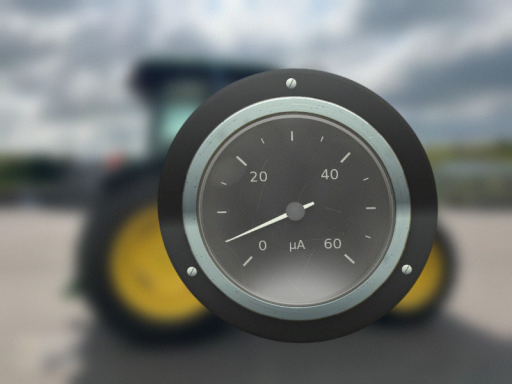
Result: 5 µA
